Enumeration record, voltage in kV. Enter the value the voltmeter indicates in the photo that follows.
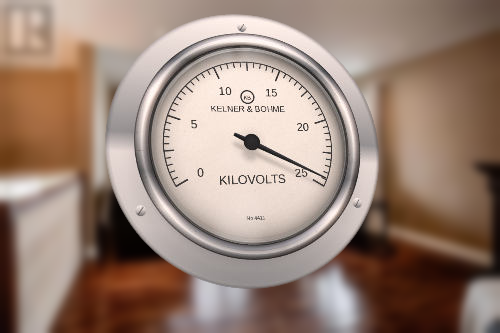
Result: 24.5 kV
